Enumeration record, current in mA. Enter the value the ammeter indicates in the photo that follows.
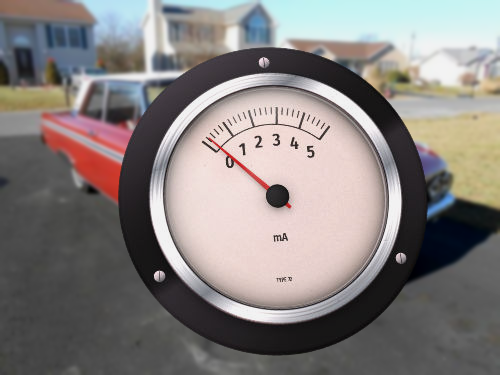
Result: 0.2 mA
